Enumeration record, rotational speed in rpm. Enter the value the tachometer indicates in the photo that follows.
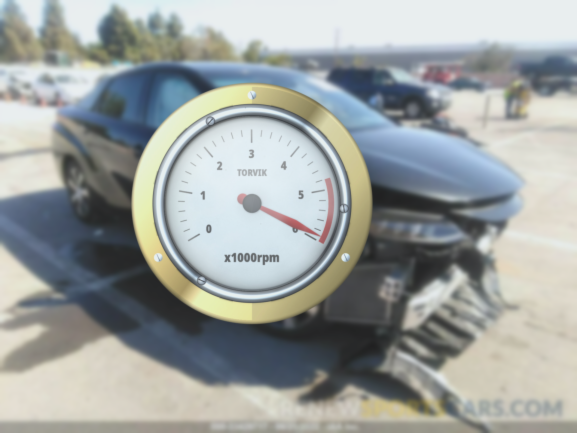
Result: 5900 rpm
